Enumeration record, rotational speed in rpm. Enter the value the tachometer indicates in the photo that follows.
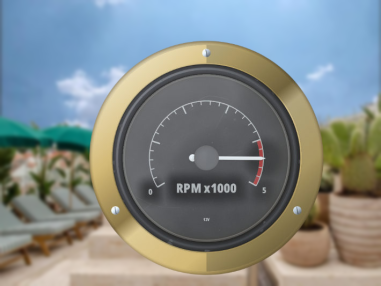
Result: 4400 rpm
